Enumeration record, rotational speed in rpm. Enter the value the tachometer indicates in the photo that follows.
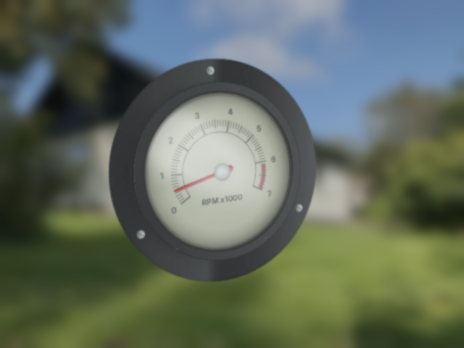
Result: 500 rpm
